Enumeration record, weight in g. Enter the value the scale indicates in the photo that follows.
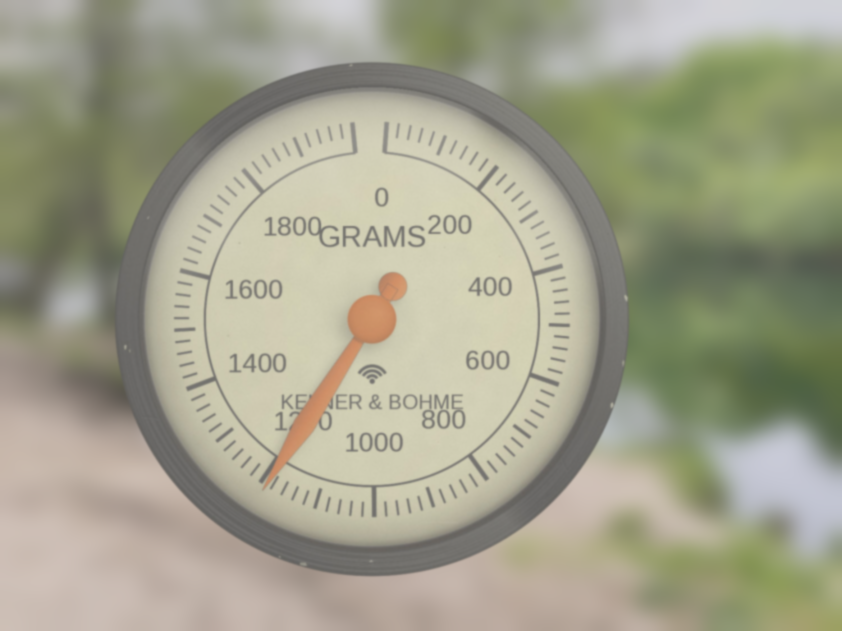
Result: 1190 g
